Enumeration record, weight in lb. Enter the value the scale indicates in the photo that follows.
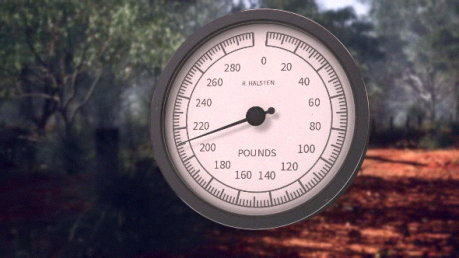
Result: 210 lb
